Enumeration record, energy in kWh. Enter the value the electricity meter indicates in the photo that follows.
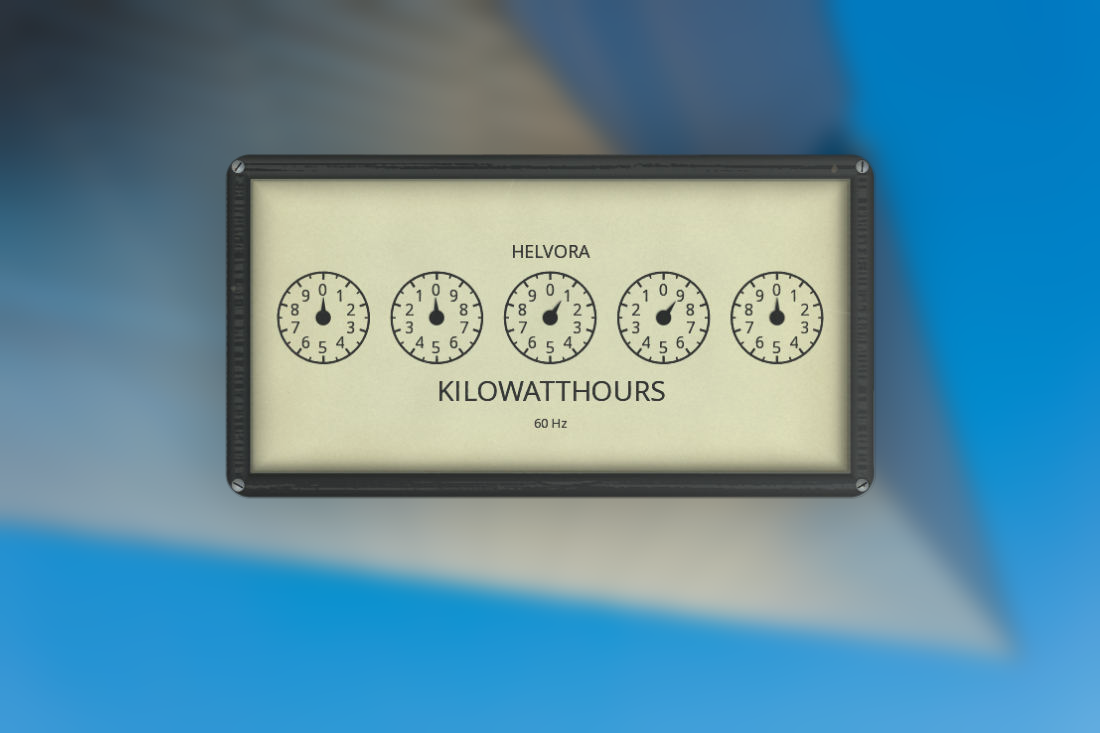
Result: 90 kWh
